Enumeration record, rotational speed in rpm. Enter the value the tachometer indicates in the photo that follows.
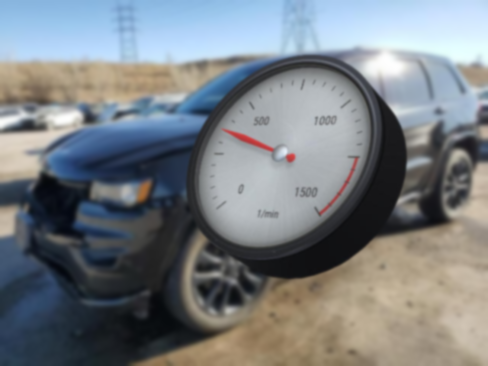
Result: 350 rpm
